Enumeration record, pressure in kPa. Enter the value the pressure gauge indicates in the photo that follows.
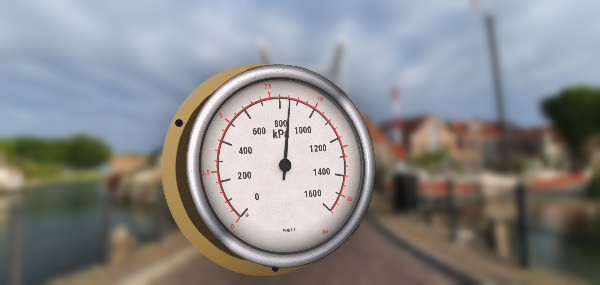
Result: 850 kPa
